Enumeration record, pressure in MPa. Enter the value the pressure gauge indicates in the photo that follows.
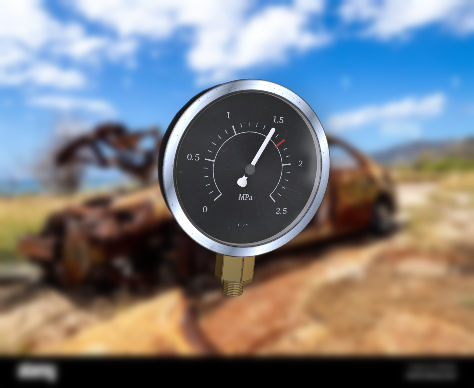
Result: 1.5 MPa
